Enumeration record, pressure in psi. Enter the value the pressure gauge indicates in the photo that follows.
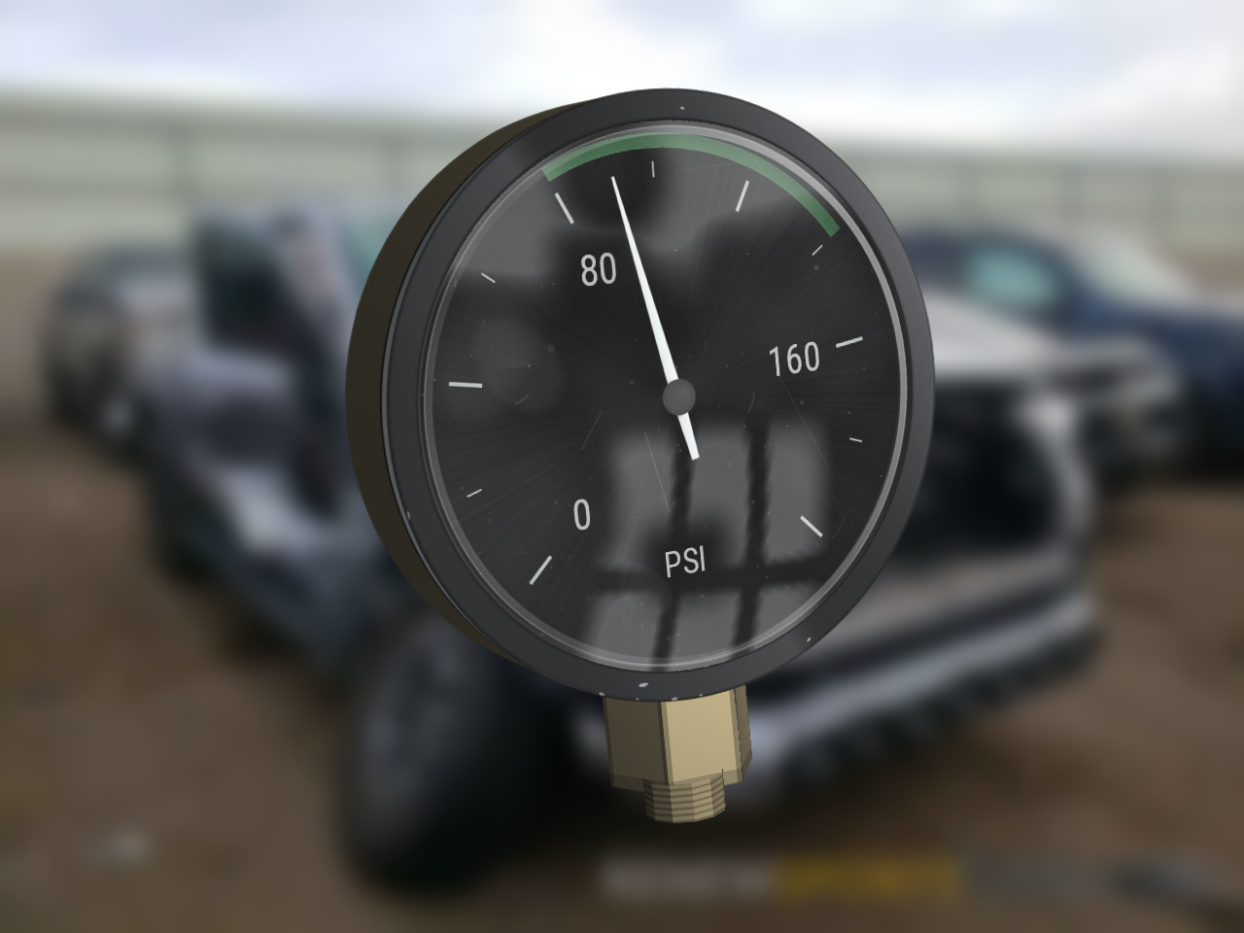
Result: 90 psi
